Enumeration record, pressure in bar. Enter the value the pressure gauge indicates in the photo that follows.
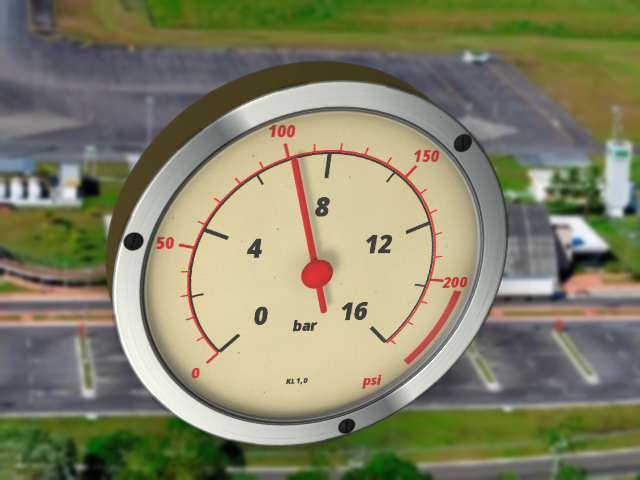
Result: 7 bar
